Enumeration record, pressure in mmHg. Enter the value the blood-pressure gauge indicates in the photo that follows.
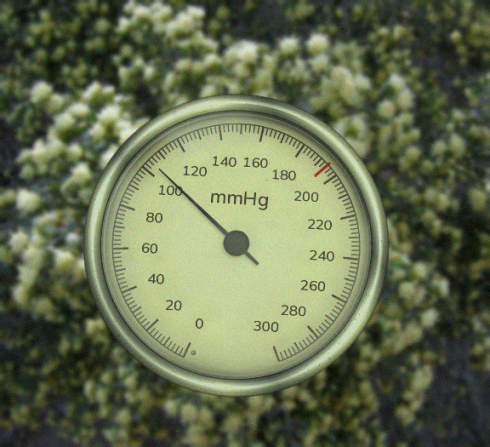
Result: 104 mmHg
